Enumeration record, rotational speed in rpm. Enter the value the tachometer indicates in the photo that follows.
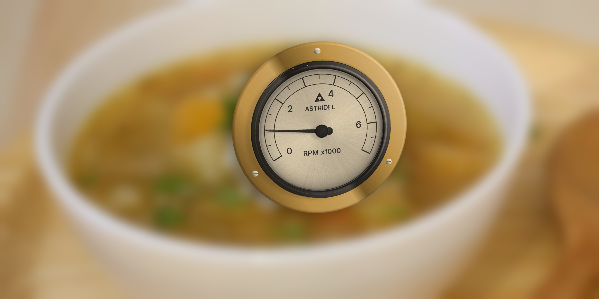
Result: 1000 rpm
